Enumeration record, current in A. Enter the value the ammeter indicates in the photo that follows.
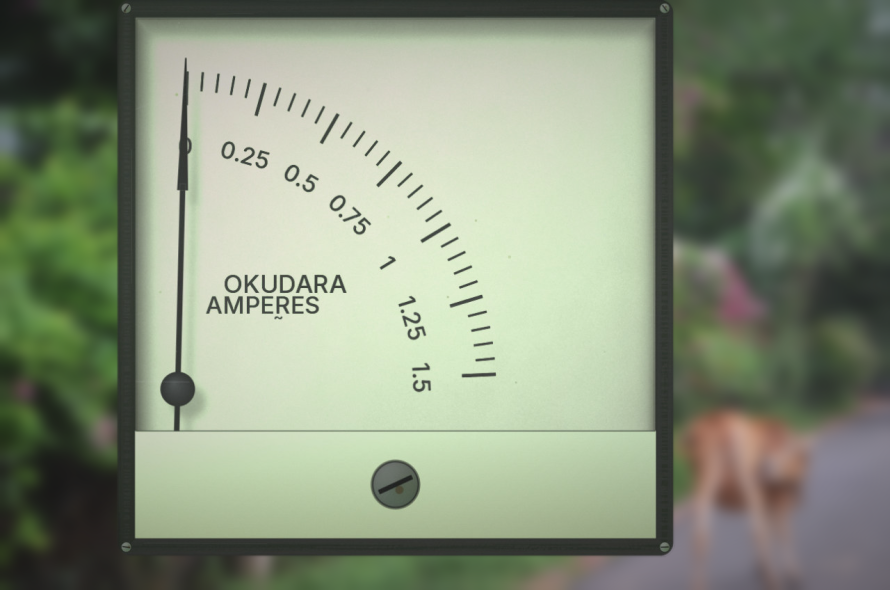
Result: 0 A
